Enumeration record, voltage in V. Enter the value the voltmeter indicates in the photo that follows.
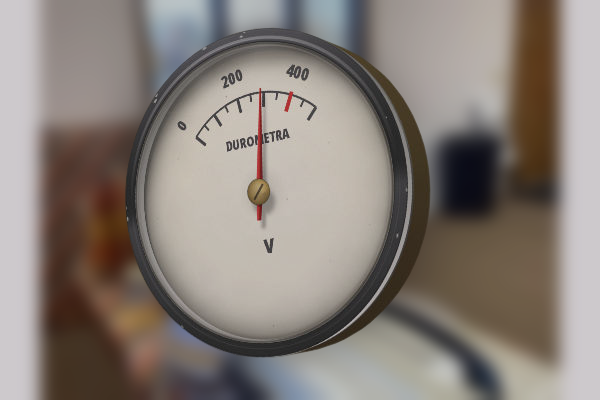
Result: 300 V
